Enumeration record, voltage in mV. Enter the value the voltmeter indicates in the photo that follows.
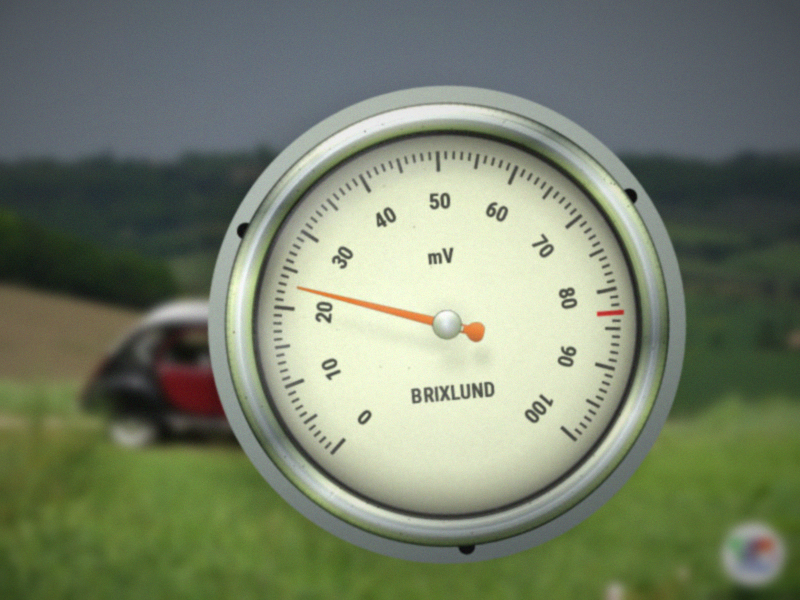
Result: 23 mV
